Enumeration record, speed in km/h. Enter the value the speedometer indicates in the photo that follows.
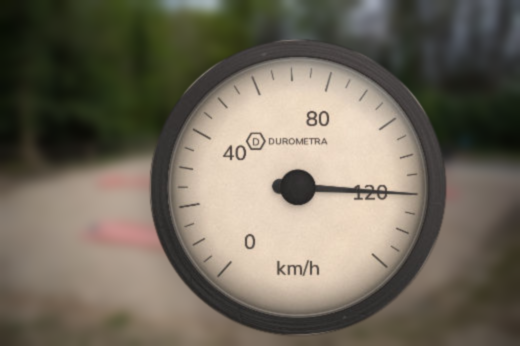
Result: 120 km/h
